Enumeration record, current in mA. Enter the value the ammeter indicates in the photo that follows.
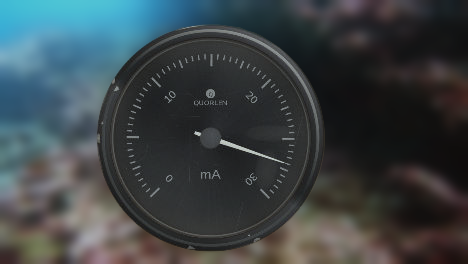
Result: 27 mA
